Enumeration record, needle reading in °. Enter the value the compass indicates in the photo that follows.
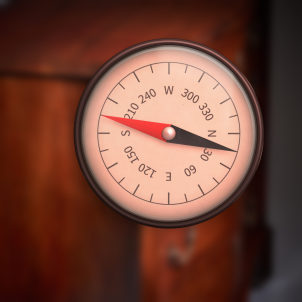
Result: 195 °
